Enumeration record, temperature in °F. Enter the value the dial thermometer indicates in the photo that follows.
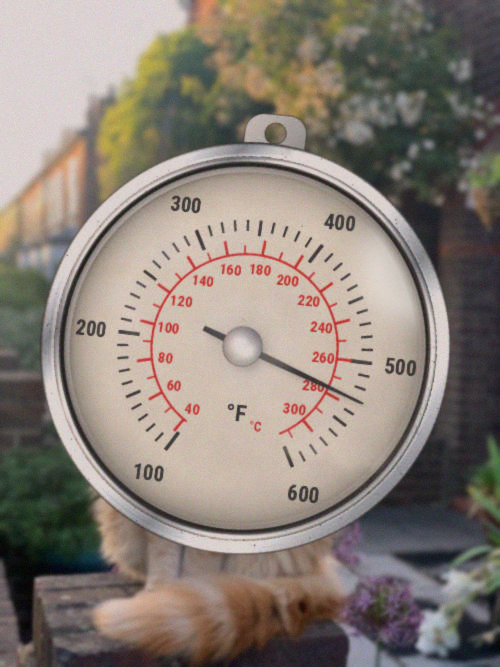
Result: 530 °F
